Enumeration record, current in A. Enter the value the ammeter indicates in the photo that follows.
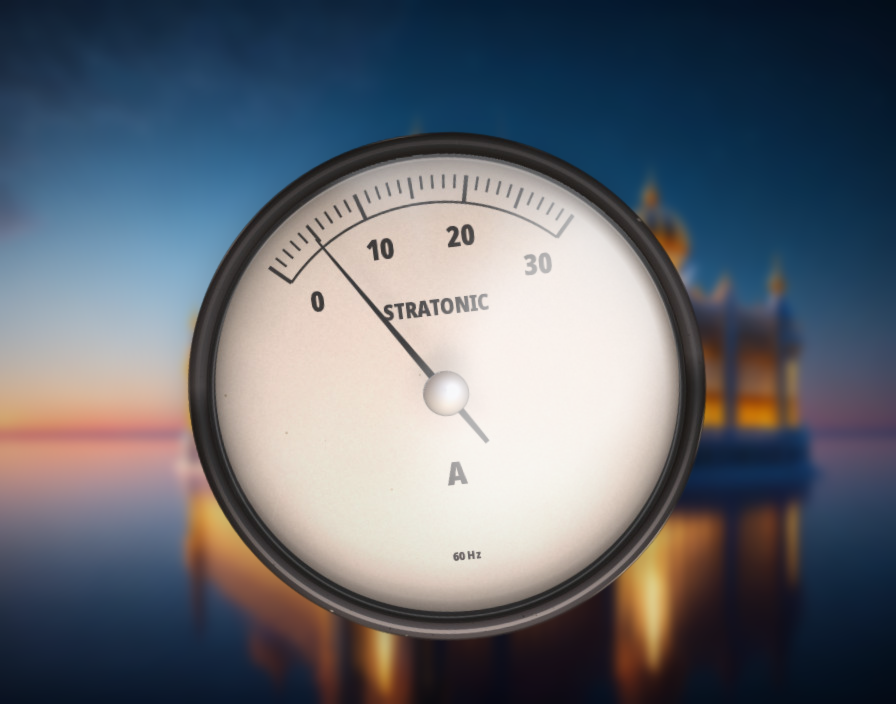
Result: 5 A
